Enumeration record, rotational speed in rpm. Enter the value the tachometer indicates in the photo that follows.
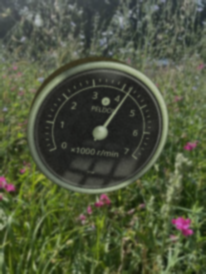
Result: 4200 rpm
